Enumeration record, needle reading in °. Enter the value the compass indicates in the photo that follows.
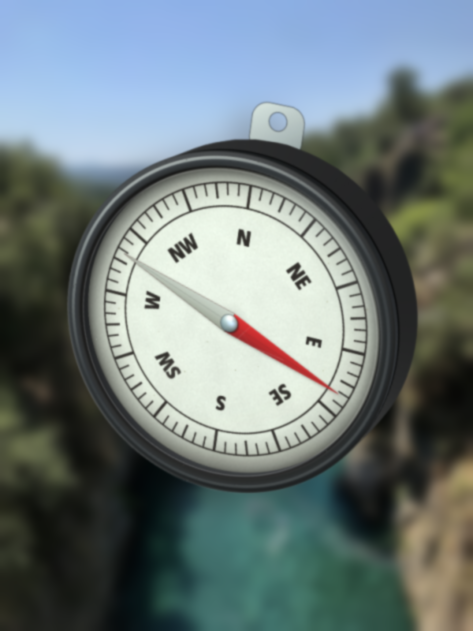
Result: 110 °
